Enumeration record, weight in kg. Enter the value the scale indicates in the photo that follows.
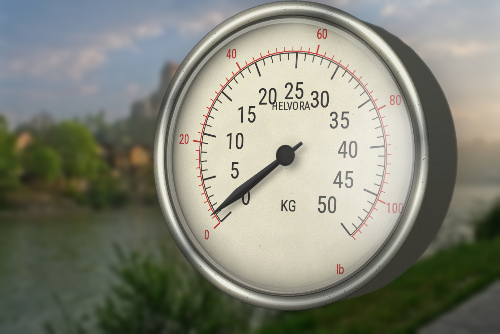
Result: 1 kg
